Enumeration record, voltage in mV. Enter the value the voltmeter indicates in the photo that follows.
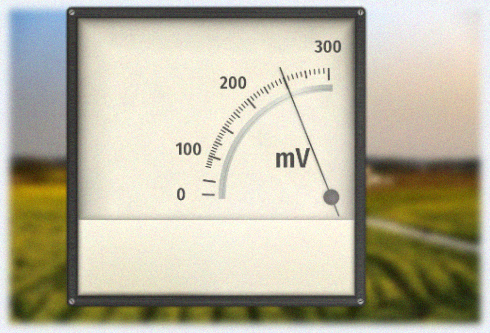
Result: 250 mV
